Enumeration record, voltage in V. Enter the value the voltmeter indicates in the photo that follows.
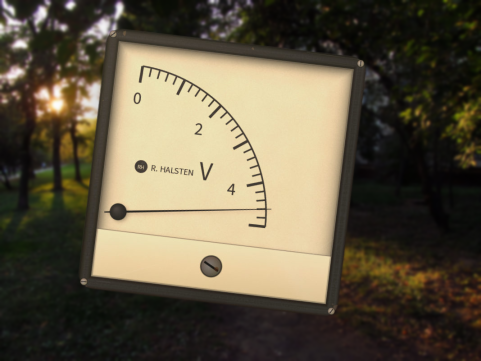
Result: 4.6 V
